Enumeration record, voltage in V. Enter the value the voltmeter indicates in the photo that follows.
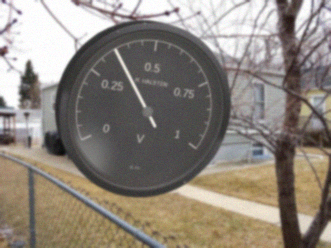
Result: 0.35 V
